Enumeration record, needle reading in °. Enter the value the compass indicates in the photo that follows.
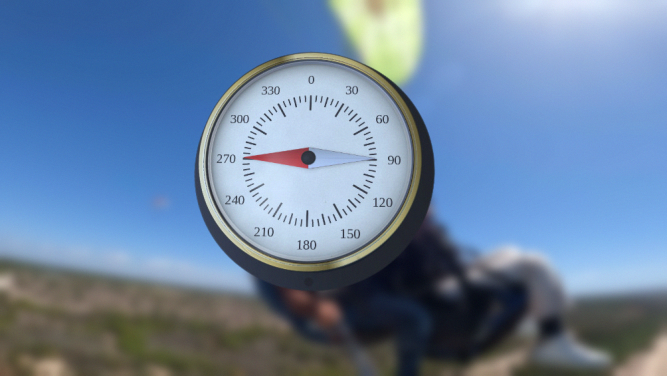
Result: 270 °
